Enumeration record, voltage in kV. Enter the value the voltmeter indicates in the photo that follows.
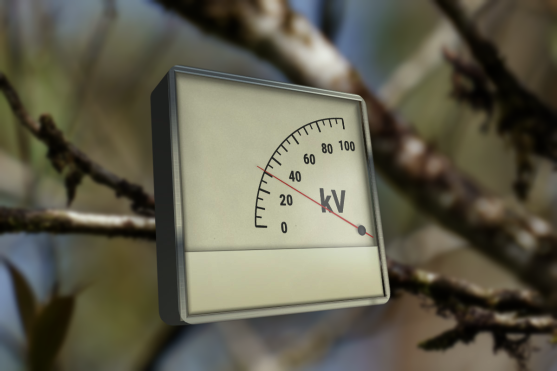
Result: 30 kV
